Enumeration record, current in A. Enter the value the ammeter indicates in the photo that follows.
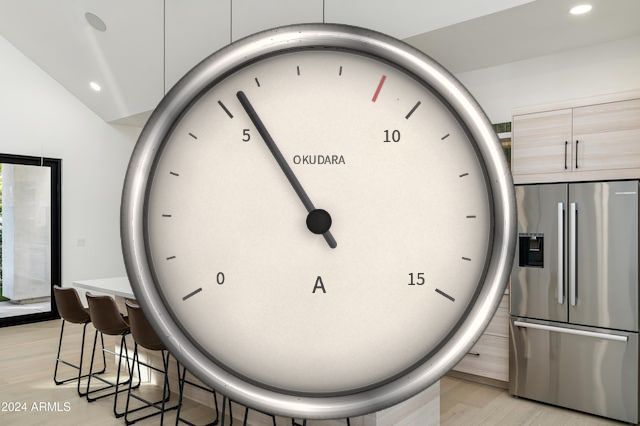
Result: 5.5 A
